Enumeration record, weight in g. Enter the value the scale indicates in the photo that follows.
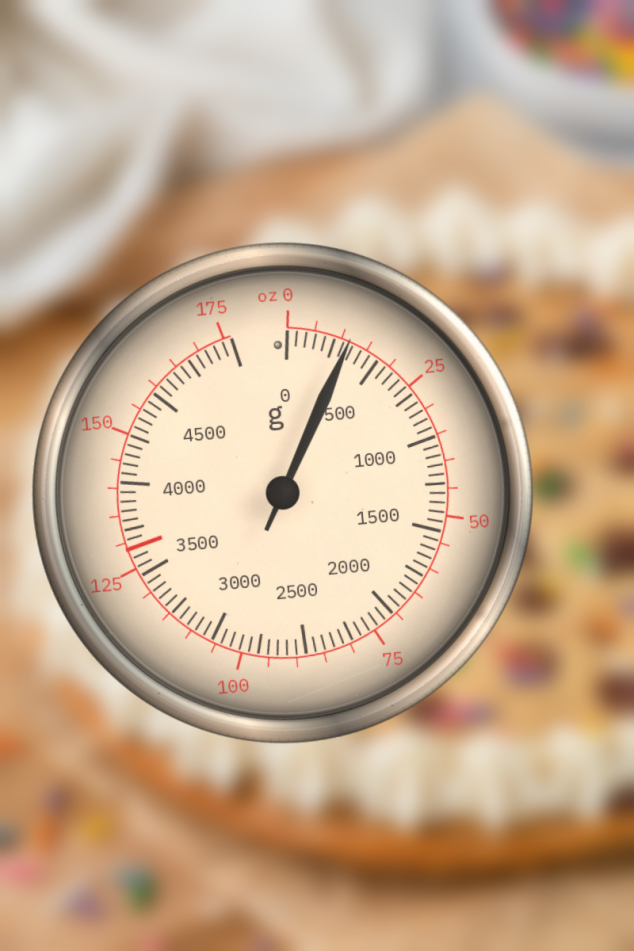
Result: 325 g
